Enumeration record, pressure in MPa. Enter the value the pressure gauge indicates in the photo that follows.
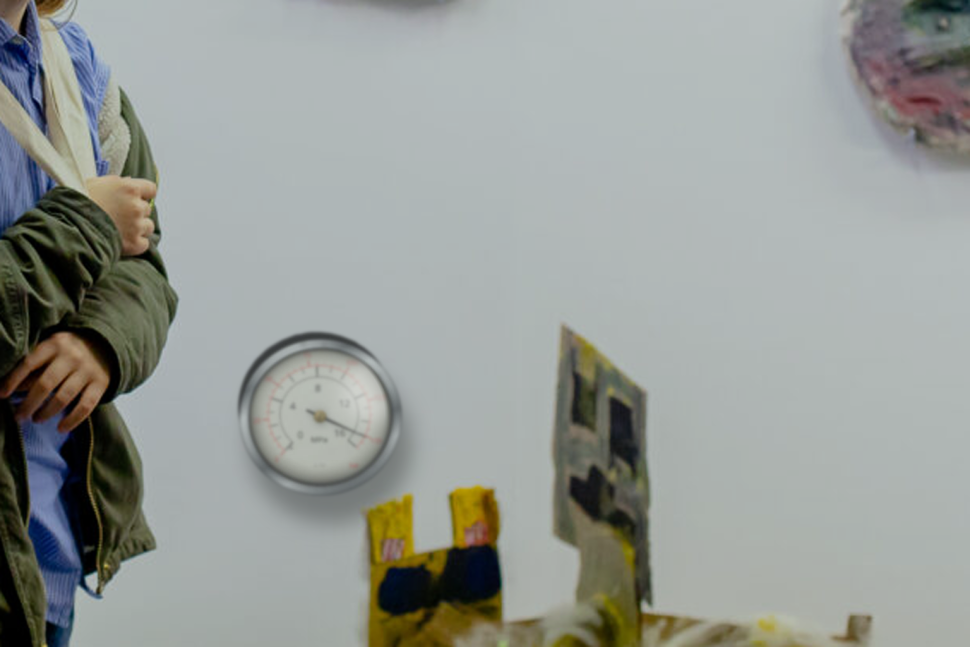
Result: 15 MPa
